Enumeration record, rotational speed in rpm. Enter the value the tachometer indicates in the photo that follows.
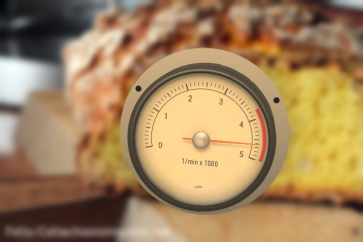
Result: 4600 rpm
